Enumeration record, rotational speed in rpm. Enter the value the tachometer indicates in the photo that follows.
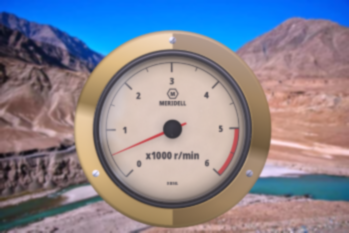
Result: 500 rpm
